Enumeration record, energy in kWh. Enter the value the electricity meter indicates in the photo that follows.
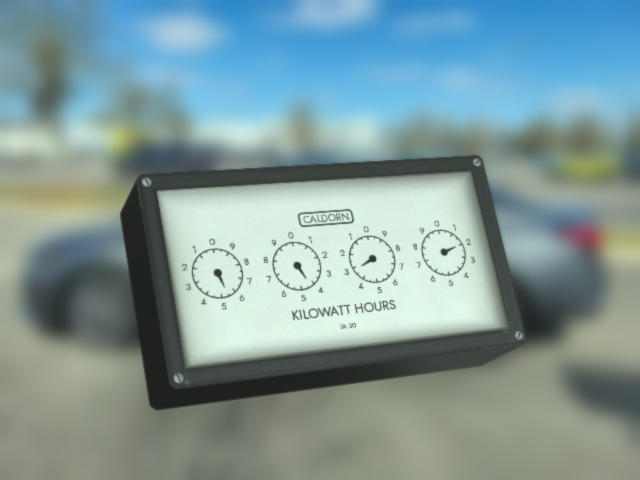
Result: 5432 kWh
